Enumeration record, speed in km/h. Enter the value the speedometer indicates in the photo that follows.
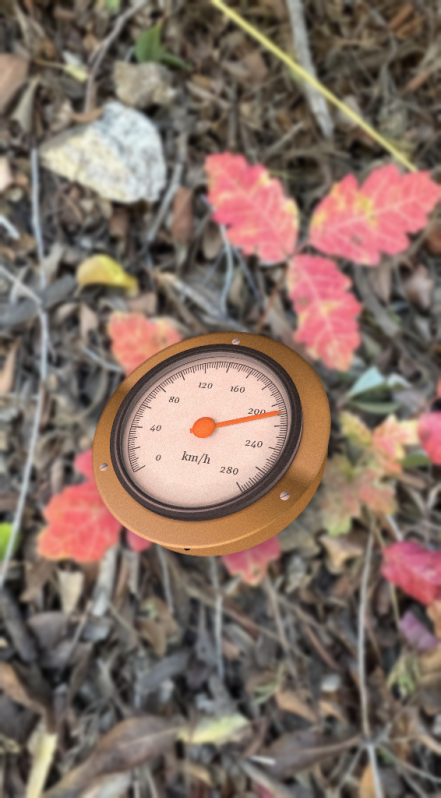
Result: 210 km/h
